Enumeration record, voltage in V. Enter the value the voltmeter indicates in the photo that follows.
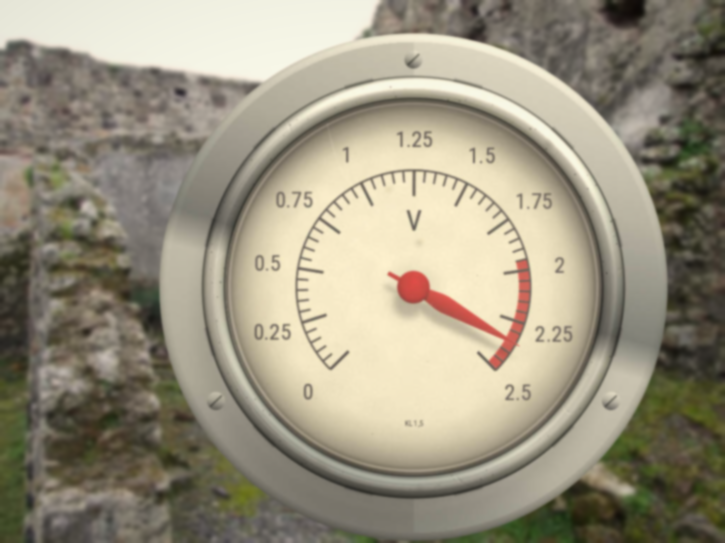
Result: 2.35 V
